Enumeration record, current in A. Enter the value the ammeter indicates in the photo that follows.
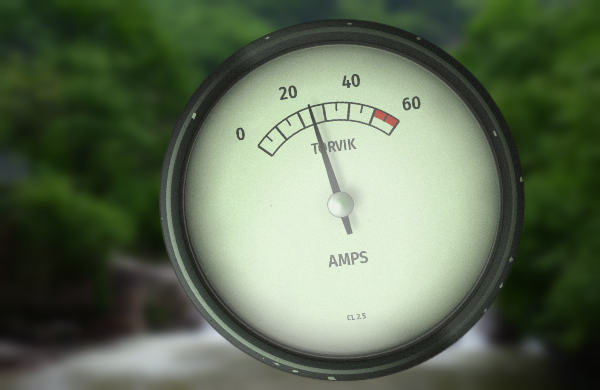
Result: 25 A
